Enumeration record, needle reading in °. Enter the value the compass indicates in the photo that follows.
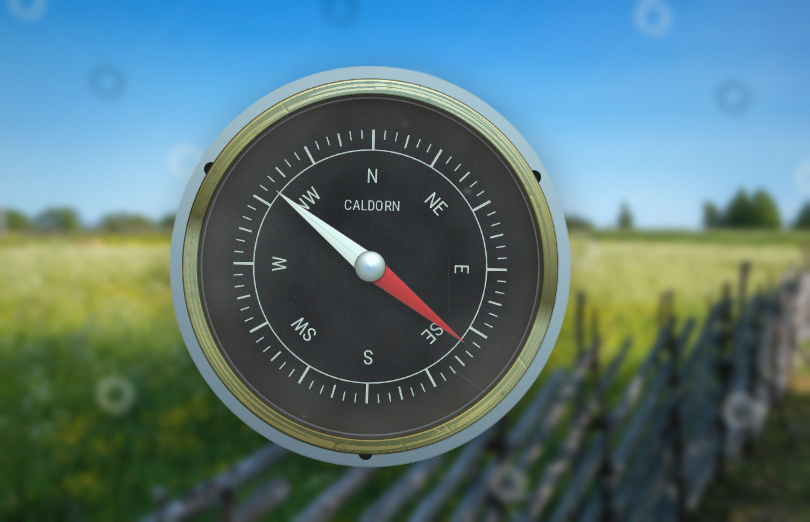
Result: 127.5 °
